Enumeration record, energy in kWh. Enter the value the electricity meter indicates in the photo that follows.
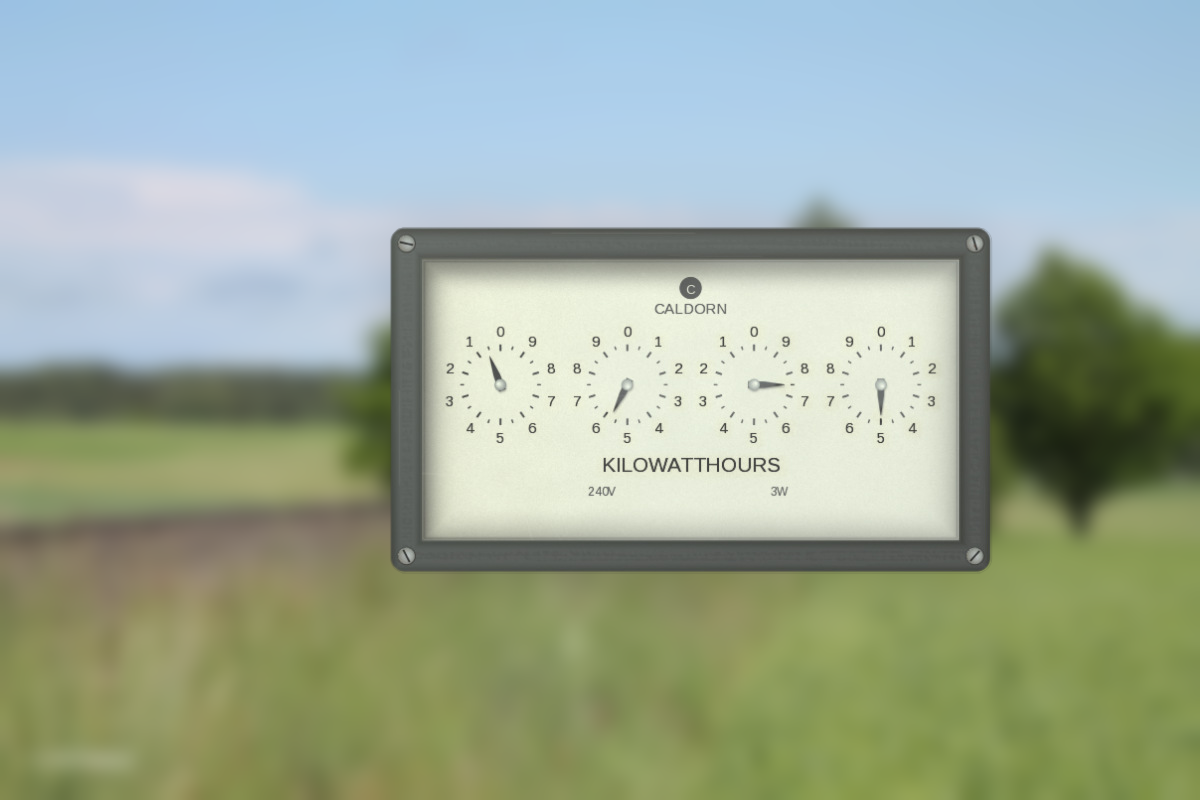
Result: 575 kWh
